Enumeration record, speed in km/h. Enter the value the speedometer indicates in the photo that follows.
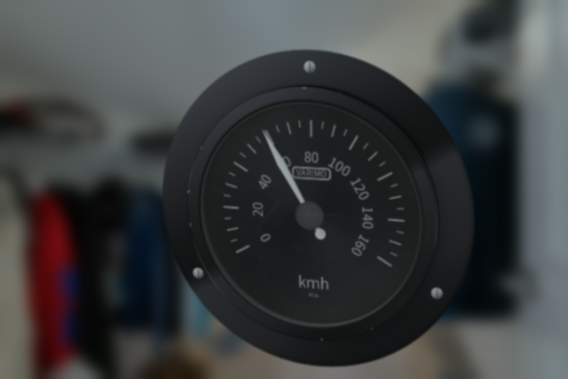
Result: 60 km/h
